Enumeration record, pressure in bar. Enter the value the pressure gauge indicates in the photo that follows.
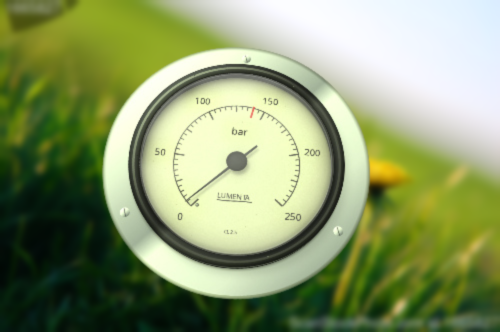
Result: 5 bar
